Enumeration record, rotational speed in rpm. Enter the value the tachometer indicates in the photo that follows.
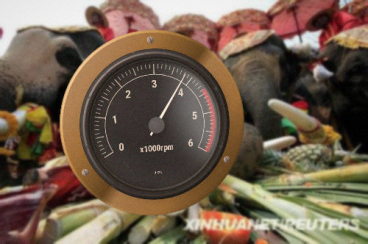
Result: 3800 rpm
